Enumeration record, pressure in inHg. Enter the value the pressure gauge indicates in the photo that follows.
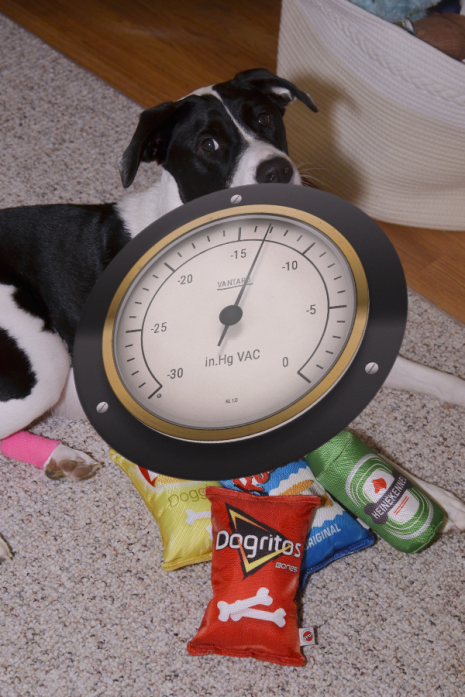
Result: -13 inHg
